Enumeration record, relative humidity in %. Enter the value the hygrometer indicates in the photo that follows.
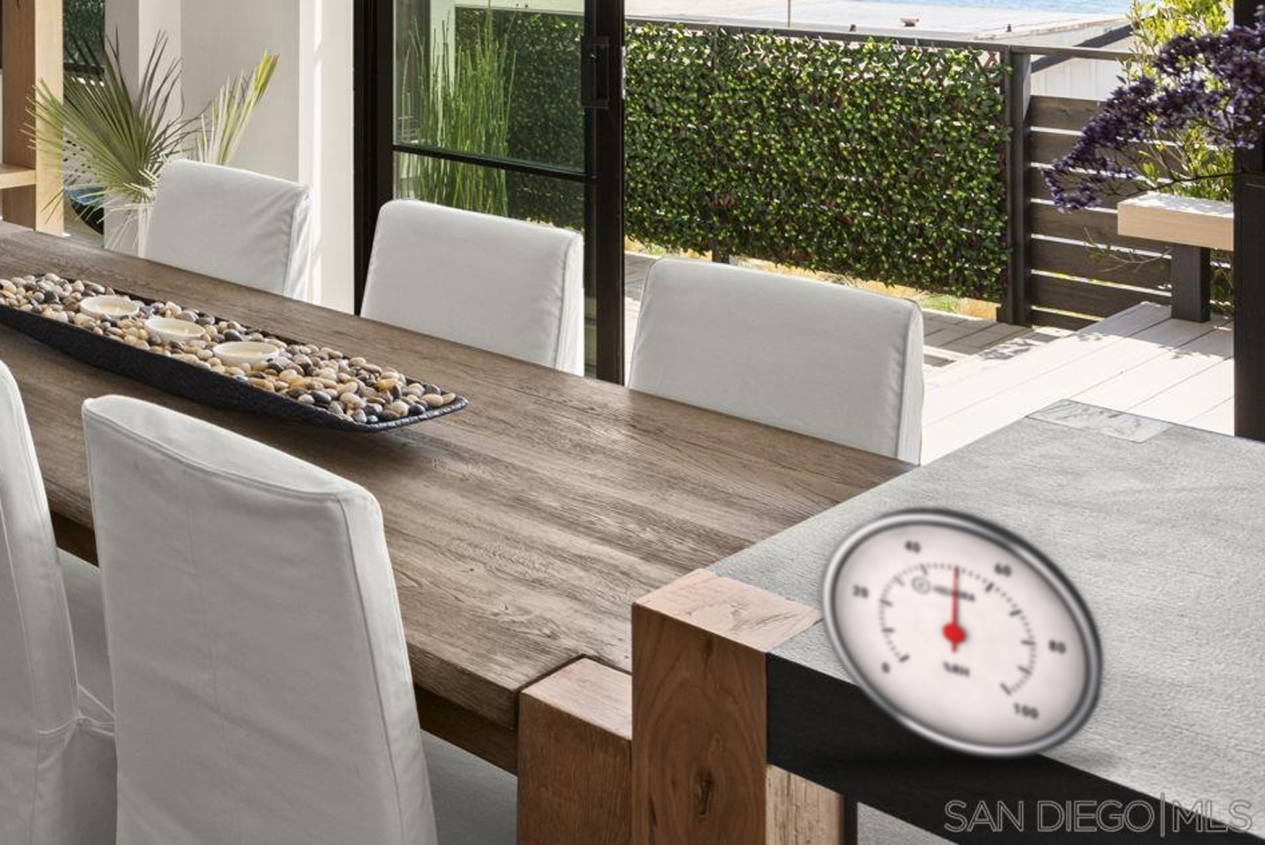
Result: 50 %
